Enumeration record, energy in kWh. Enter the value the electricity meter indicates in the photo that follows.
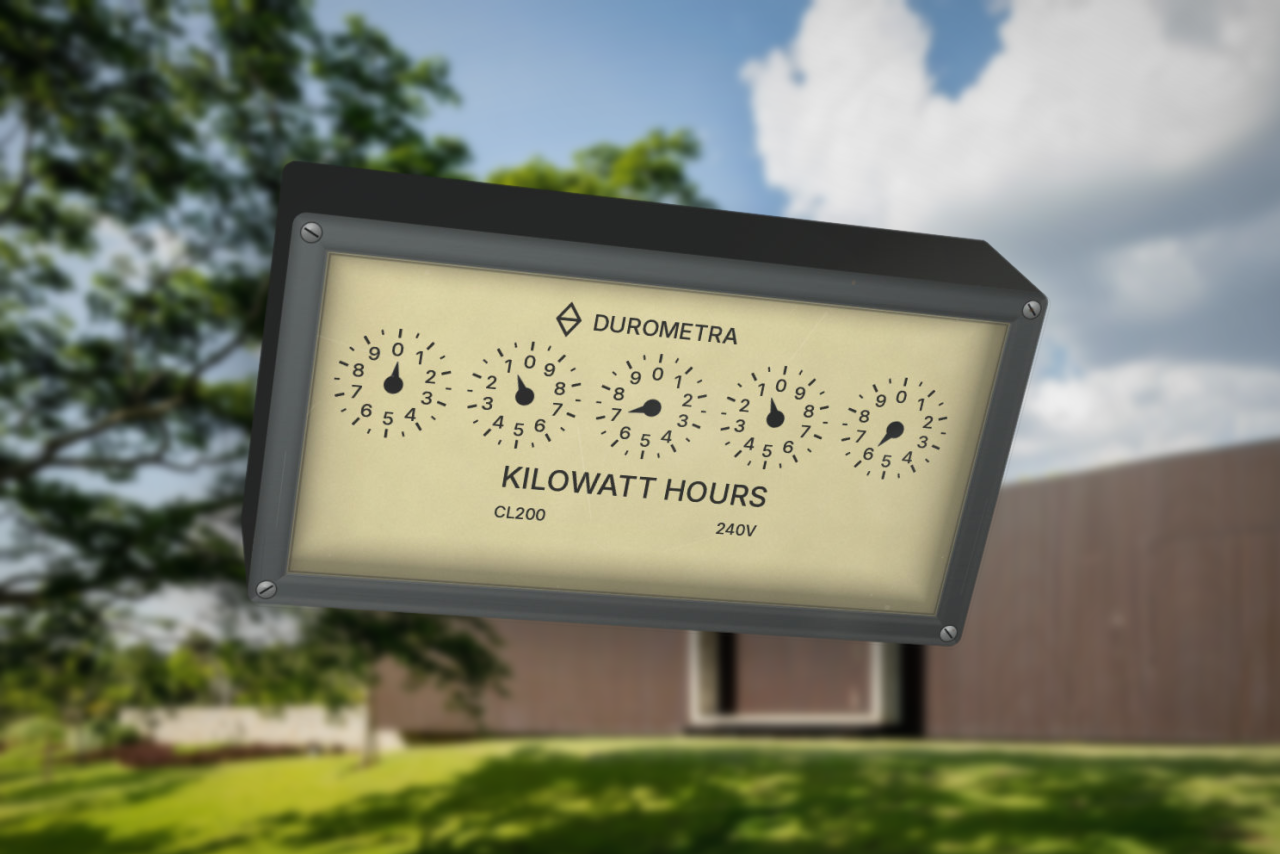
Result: 706 kWh
